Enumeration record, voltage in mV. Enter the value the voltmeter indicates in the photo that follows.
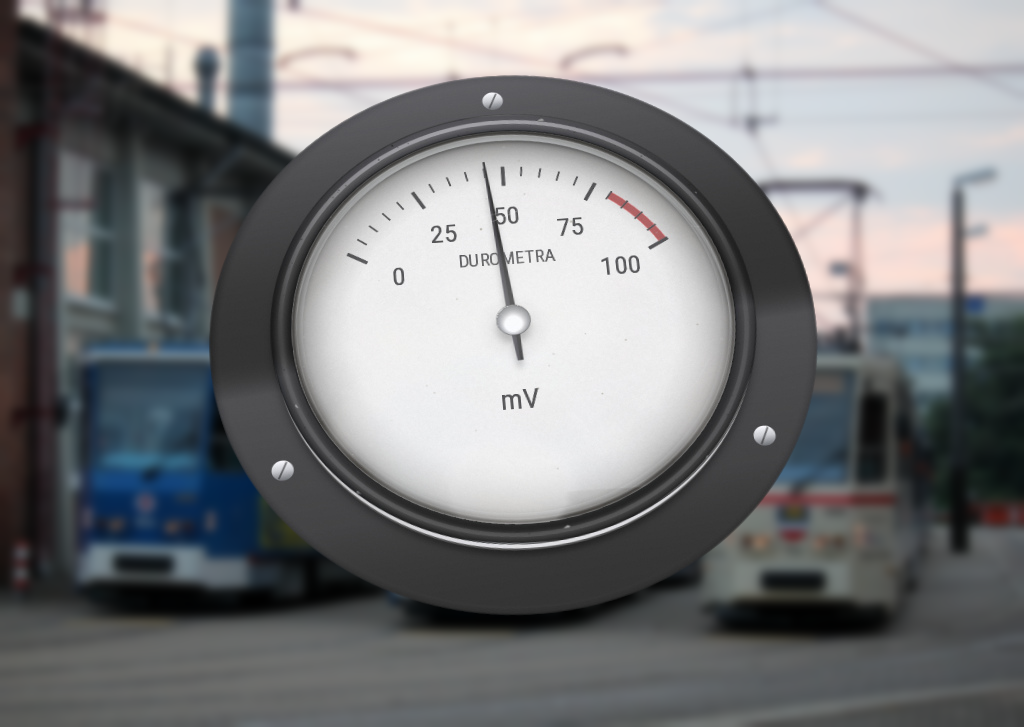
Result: 45 mV
